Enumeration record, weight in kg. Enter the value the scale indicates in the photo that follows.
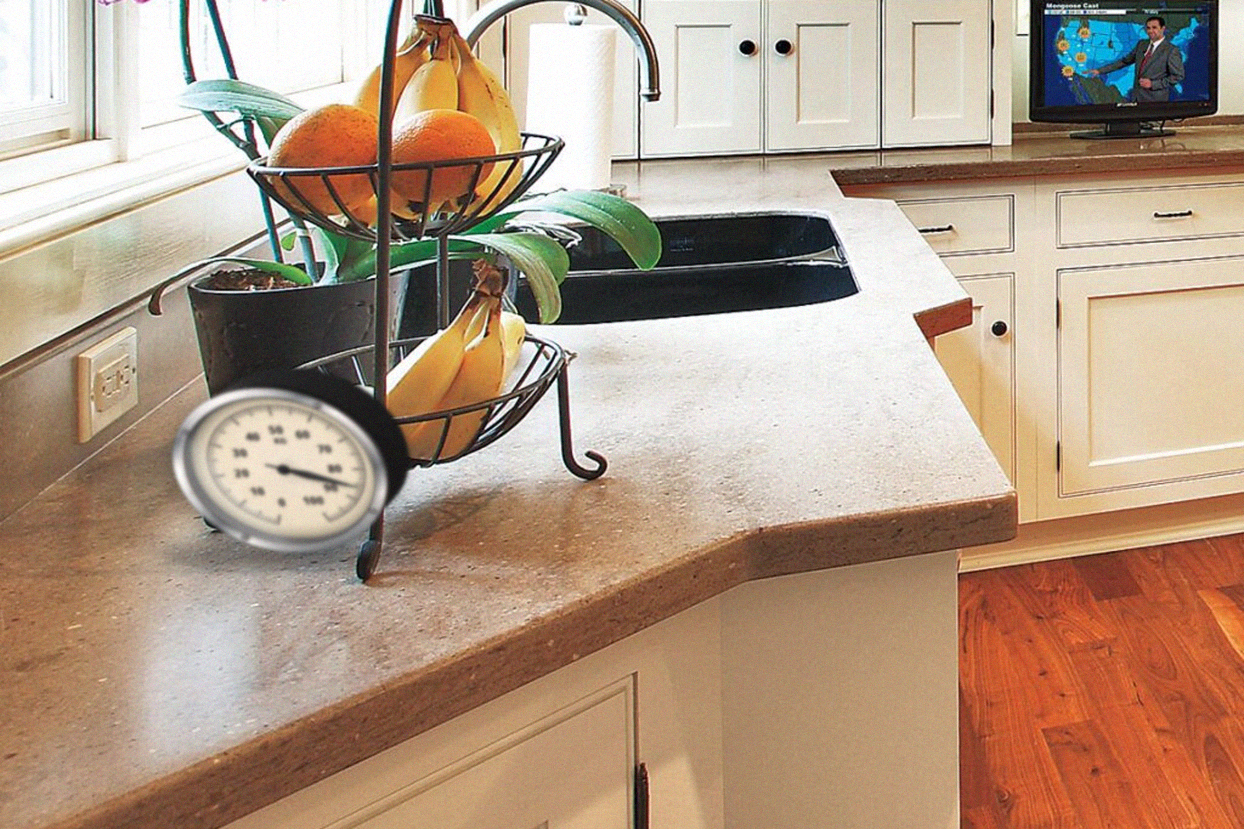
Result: 85 kg
